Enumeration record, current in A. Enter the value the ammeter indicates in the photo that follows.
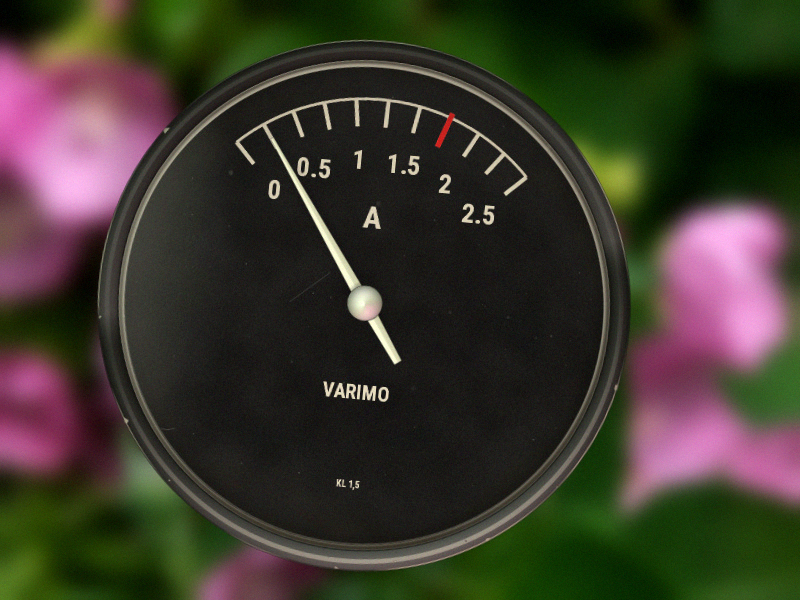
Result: 0.25 A
